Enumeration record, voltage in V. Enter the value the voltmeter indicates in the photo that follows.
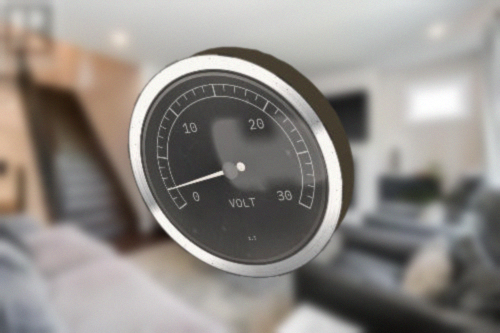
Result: 2 V
